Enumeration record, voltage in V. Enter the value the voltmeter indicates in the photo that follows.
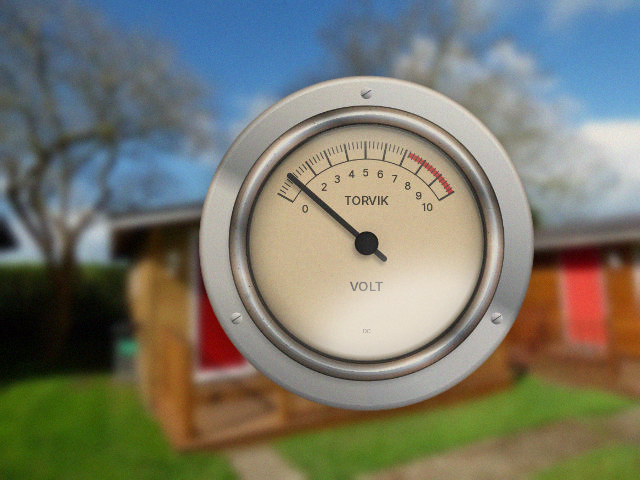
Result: 1 V
